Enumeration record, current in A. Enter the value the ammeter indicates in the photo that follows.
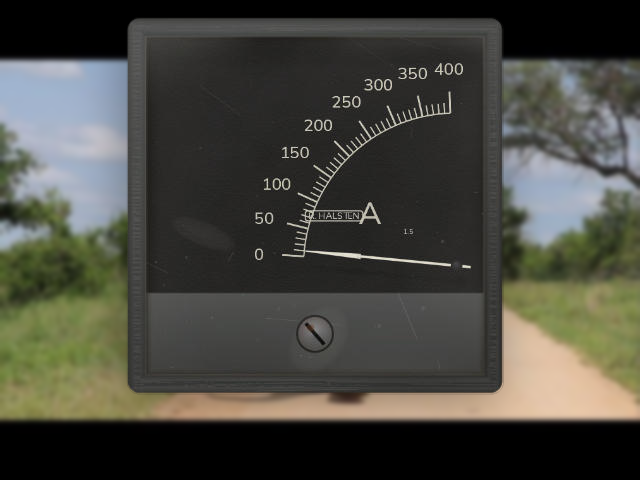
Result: 10 A
